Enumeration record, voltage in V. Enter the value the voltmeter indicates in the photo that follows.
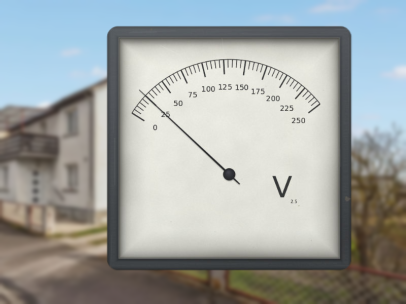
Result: 25 V
